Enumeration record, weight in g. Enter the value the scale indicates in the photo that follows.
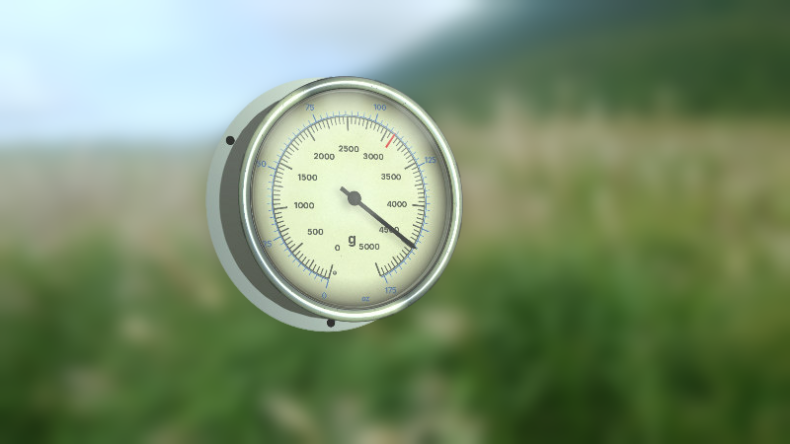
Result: 4500 g
